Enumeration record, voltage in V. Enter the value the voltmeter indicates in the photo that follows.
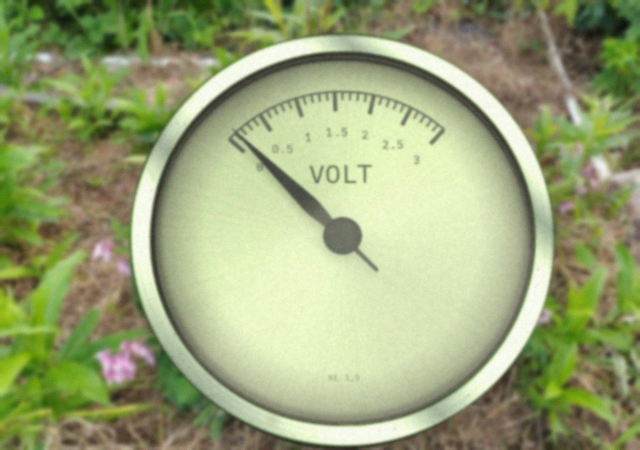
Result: 0.1 V
